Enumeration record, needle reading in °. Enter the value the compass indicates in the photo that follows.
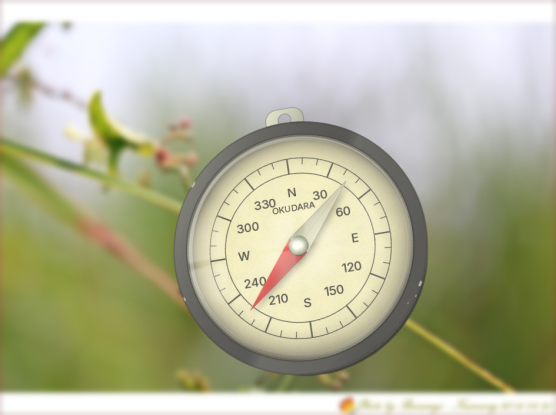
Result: 225 °
